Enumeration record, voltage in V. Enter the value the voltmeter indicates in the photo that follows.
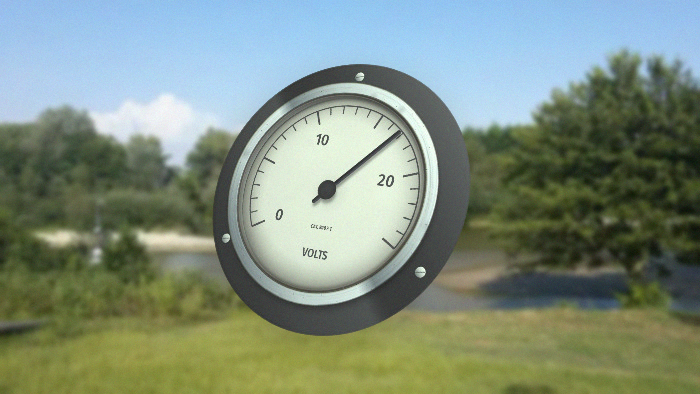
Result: 17 V
